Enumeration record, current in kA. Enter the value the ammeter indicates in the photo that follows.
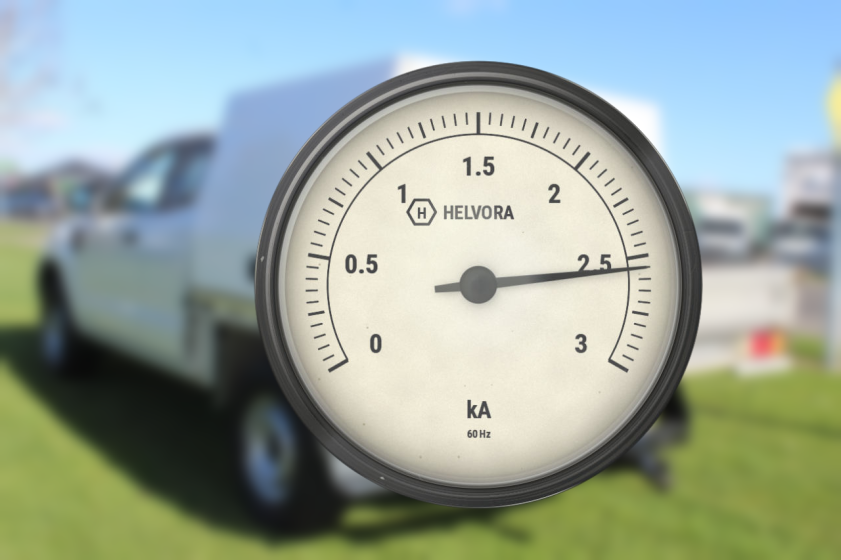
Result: 2.55 kA
